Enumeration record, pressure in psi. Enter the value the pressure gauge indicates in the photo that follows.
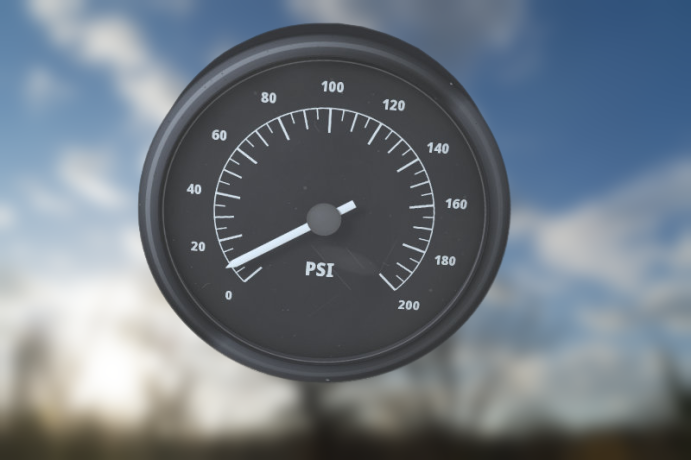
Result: 10 psi
